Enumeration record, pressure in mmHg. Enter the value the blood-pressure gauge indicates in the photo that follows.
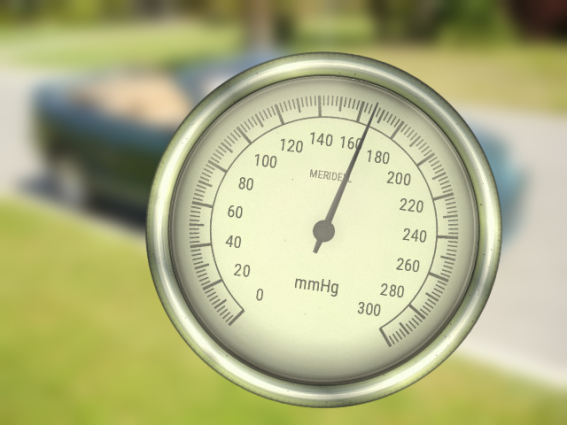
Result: 166 mmHg
